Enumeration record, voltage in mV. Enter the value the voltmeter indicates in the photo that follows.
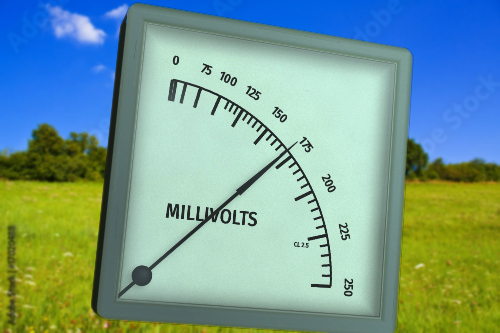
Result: 170 mV
